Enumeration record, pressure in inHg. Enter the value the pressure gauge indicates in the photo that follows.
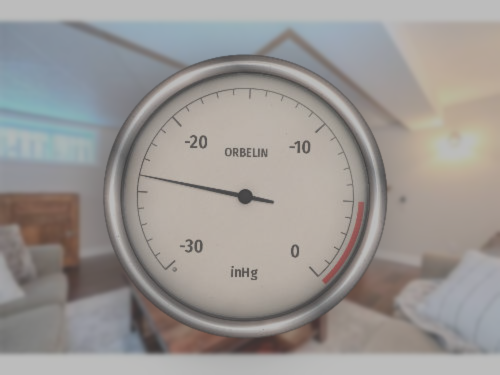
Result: -24 inHg
